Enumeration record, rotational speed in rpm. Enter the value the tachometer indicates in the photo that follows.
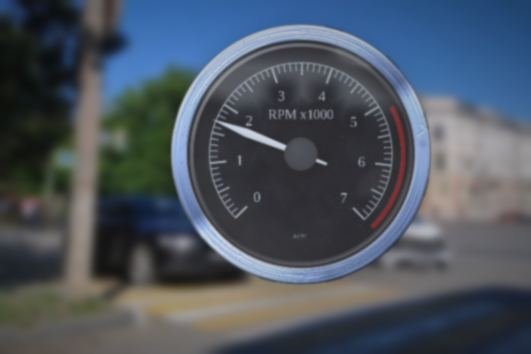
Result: 1700 rpm
